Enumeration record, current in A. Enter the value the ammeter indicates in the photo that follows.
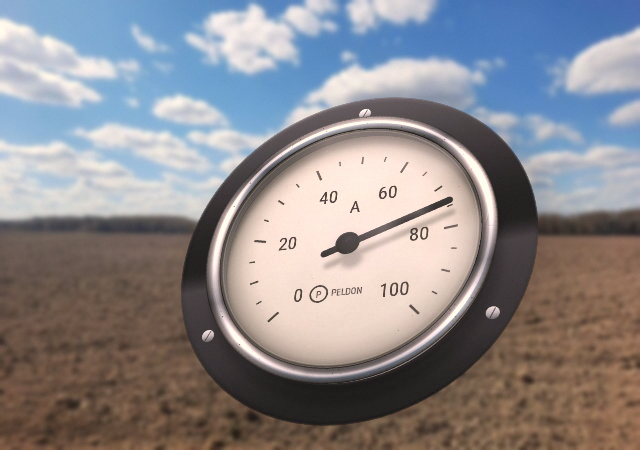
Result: 75 A
